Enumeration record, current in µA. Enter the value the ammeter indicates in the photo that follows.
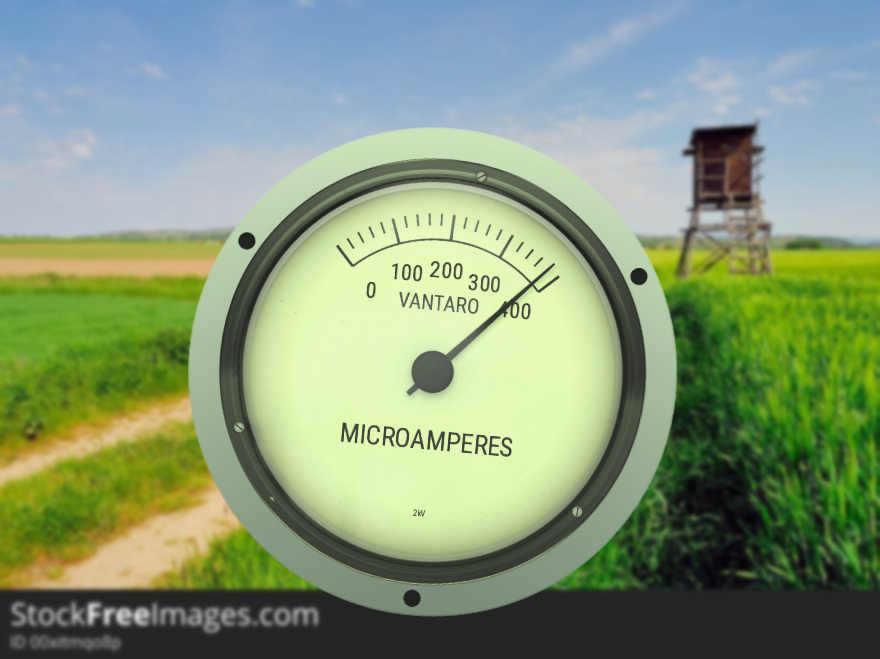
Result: 380 µA
